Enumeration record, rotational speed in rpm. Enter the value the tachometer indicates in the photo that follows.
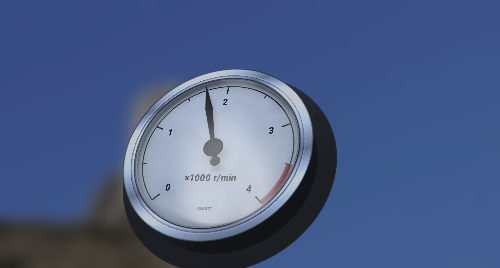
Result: 1750 rpm
